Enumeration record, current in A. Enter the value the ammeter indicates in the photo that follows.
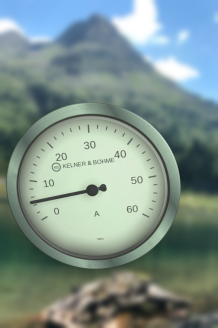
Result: 5 A
